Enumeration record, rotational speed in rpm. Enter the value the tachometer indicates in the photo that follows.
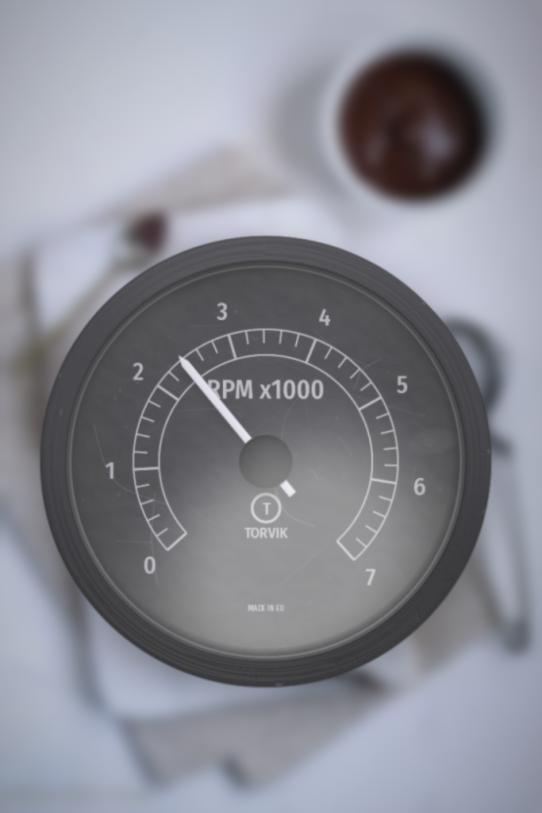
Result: 2400 rpm
